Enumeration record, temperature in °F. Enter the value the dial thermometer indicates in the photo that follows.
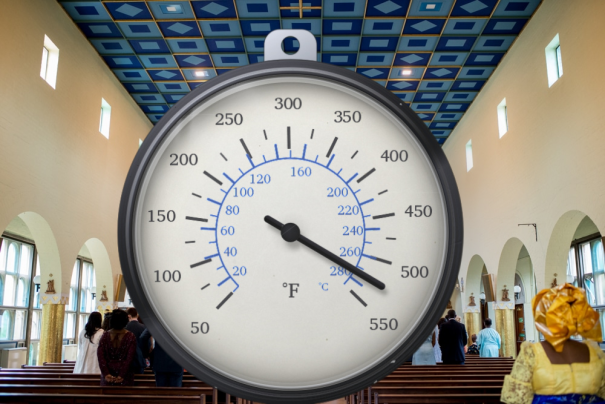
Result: 525 °F
